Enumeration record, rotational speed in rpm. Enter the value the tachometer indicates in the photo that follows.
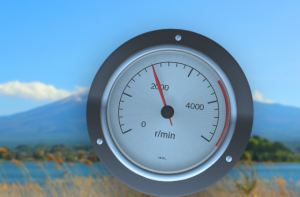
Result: 2000 rpm
